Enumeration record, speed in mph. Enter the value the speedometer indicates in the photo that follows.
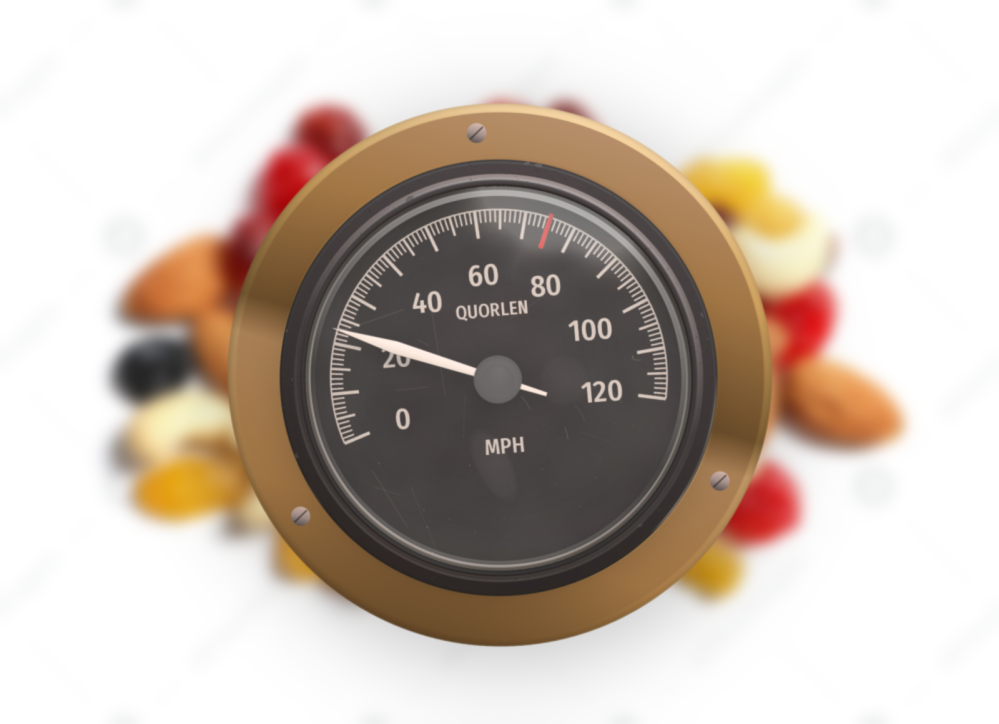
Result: 23 mph
